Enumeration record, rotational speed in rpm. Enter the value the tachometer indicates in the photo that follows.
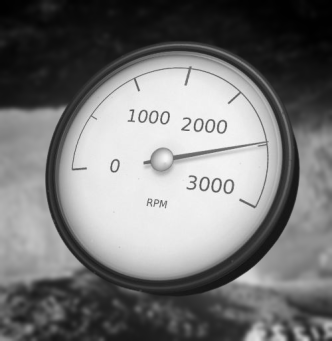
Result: 2500 rpm
